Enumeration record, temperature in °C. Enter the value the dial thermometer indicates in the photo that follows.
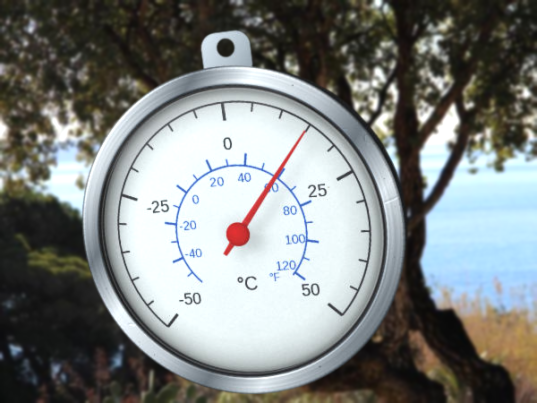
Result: 15 °C
